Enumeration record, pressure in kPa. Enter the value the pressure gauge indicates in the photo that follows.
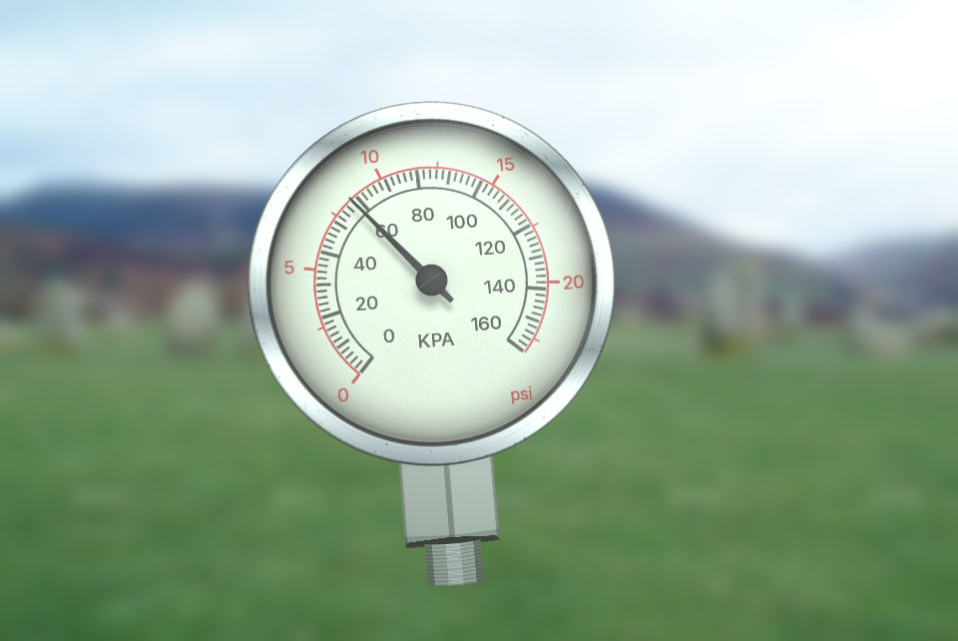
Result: 58 kPa
